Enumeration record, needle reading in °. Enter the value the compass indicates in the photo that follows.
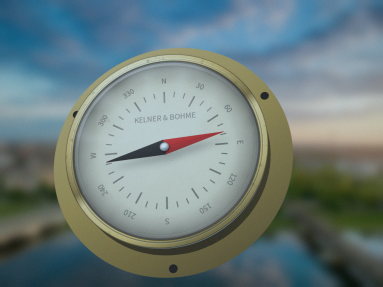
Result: 80 °
